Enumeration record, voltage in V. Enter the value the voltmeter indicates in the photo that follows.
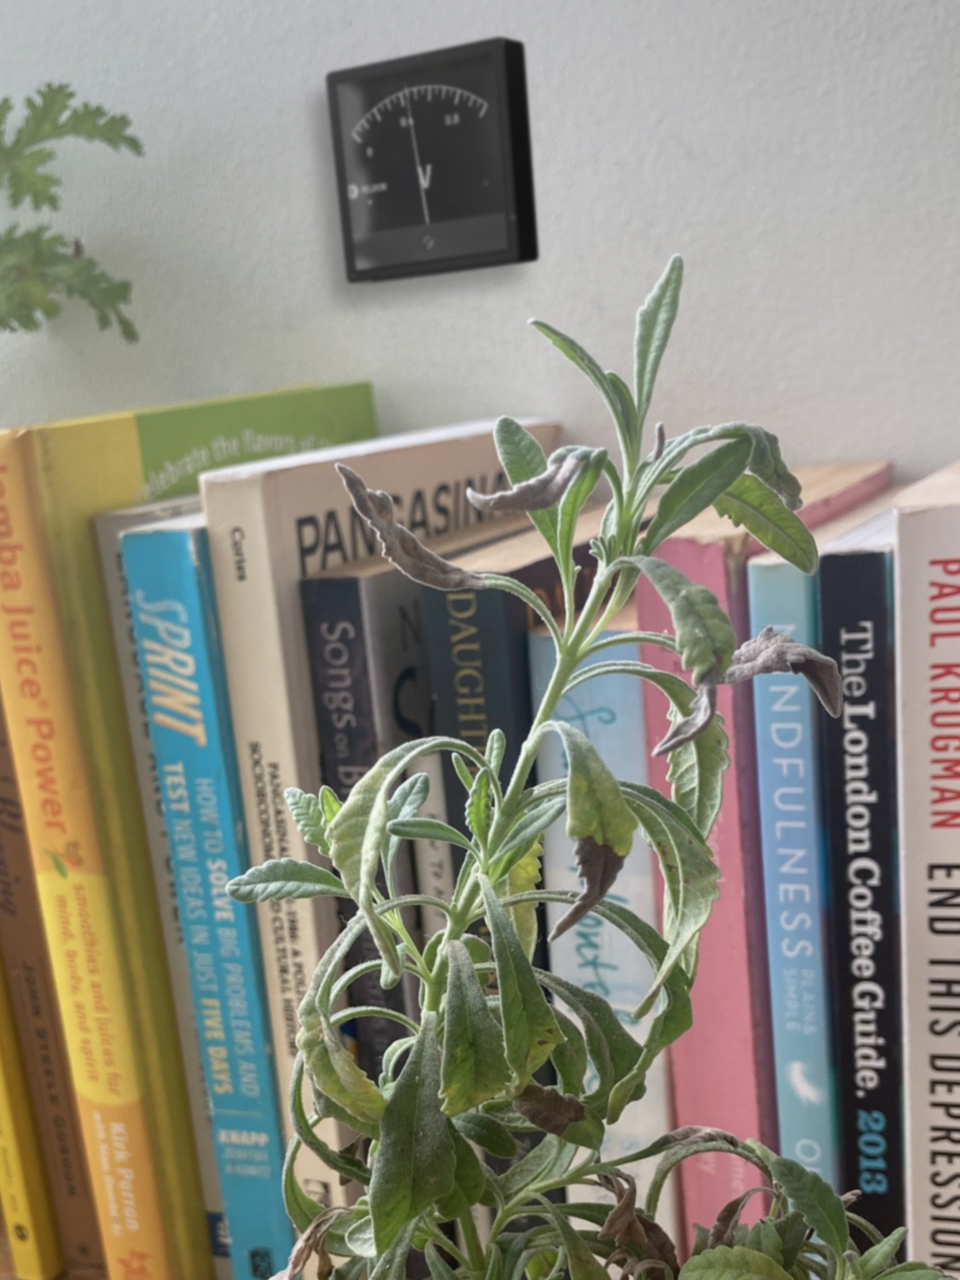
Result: 0.45 V
